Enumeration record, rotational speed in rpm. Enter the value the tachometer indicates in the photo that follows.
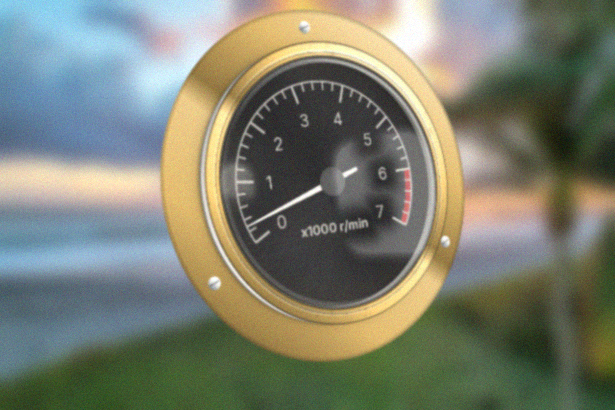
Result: 300 rpm
